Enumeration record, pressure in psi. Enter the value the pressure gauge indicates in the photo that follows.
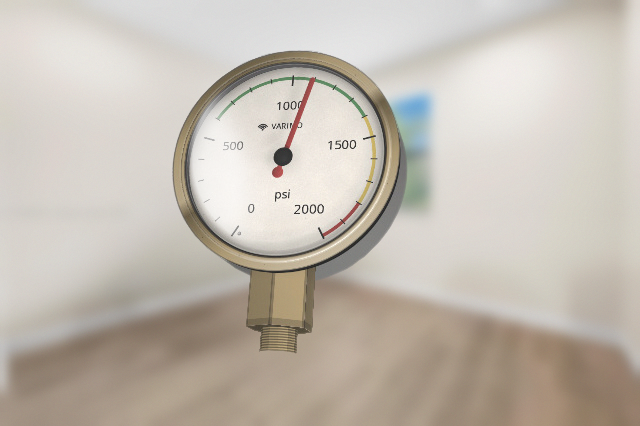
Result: 1100 psi
